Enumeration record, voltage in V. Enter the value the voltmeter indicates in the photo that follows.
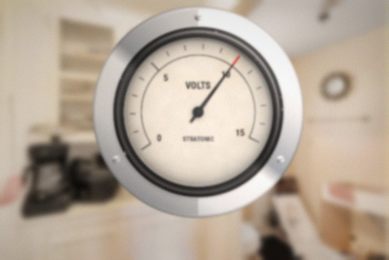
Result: 10 V
